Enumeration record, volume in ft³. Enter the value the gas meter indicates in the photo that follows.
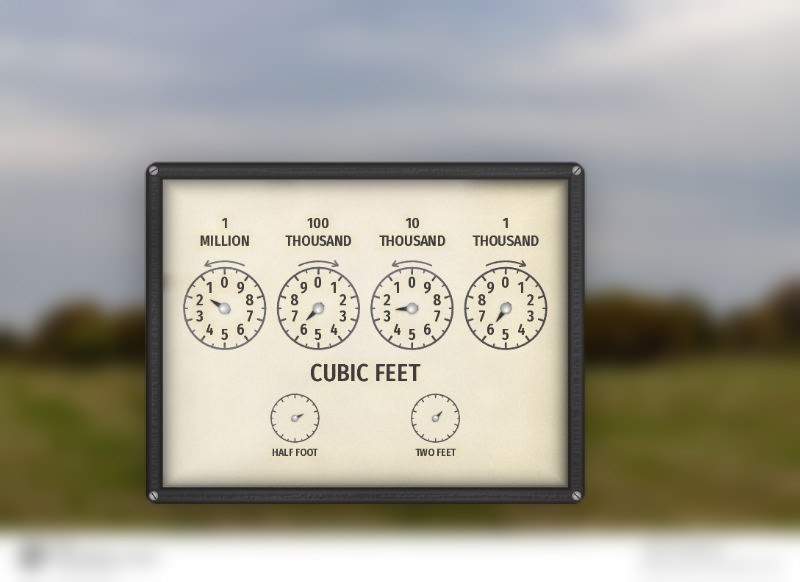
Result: 162600 ft³
